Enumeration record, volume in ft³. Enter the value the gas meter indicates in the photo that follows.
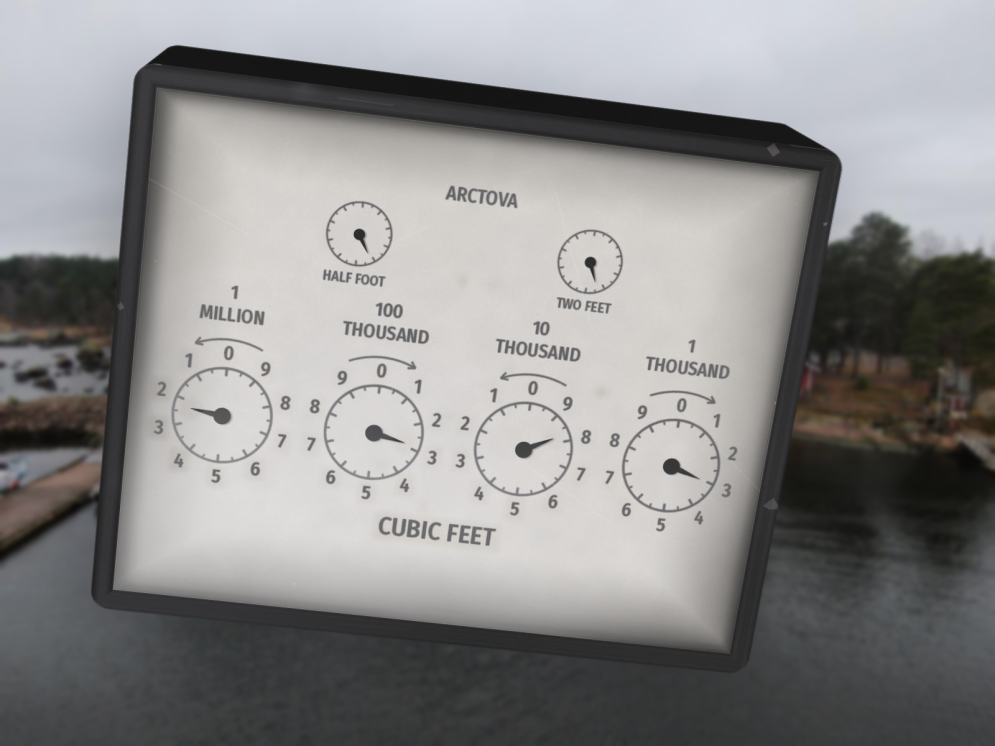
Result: 228300 ft³
